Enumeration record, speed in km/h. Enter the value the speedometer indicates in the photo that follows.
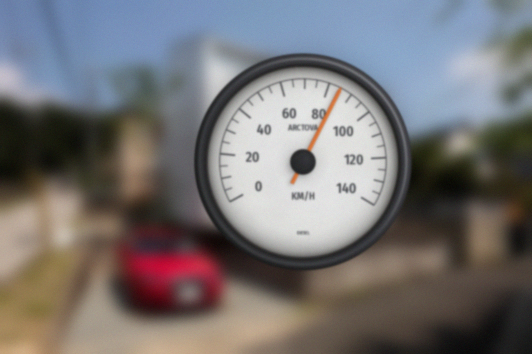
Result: 85 km/h
